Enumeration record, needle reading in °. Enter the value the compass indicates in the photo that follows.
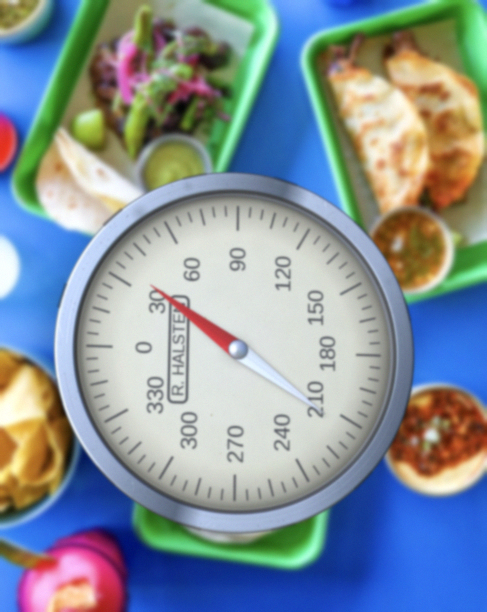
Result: 35 °
